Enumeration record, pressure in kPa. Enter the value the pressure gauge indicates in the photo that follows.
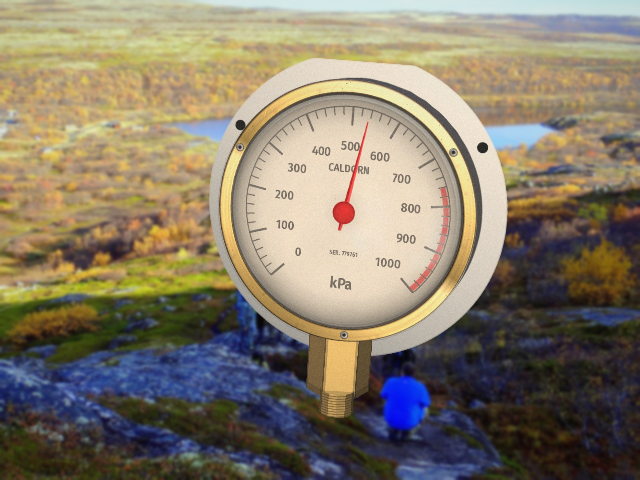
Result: 540 kPa
